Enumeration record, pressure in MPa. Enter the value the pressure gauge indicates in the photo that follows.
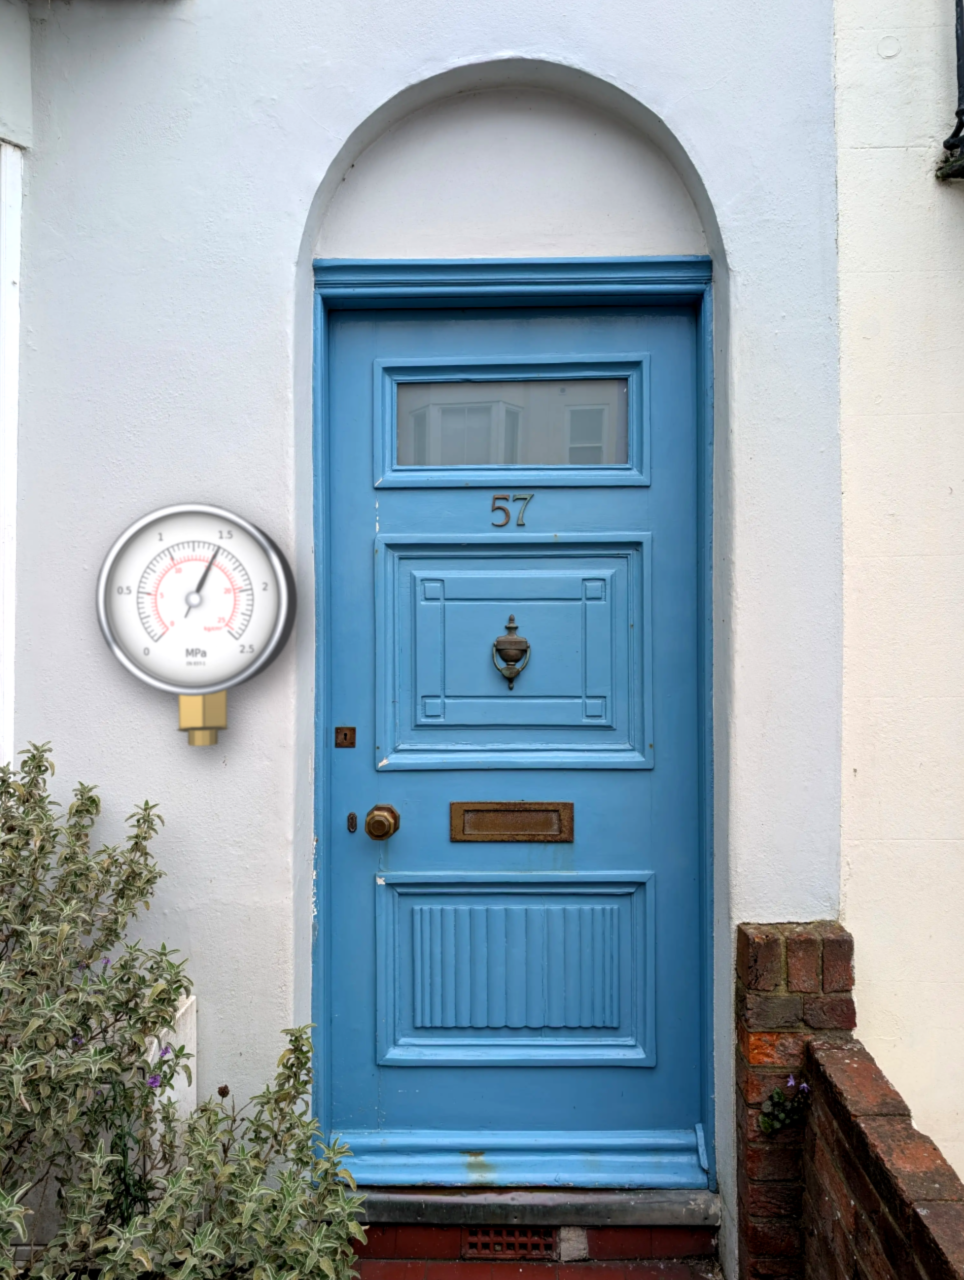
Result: 1.5 MPa
